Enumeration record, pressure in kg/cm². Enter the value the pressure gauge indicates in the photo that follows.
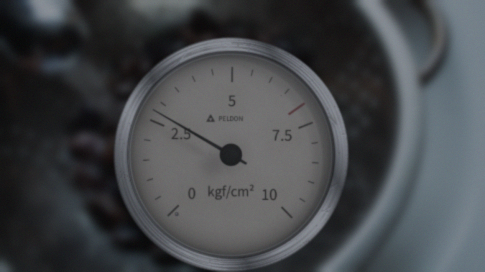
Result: 2.75 kg/cm²
